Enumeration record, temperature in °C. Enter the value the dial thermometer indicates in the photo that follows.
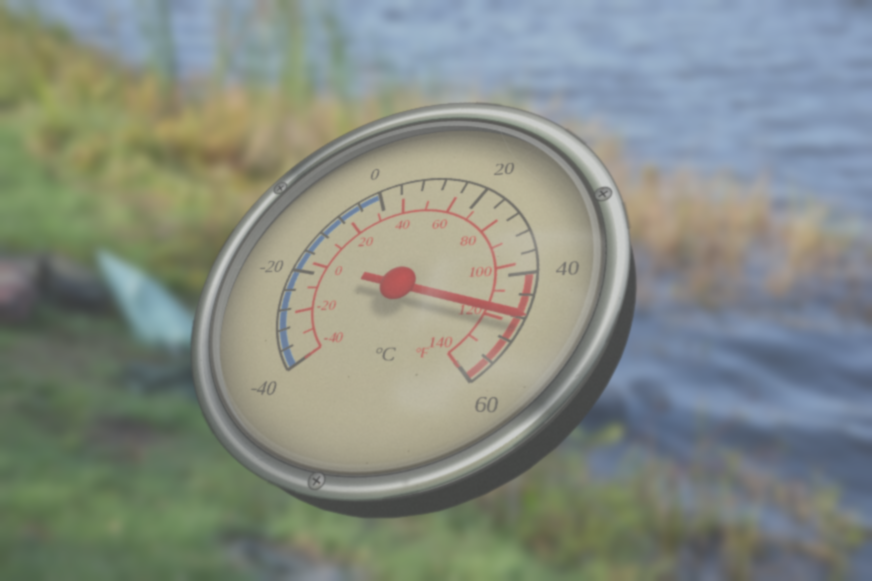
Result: 48 °C
